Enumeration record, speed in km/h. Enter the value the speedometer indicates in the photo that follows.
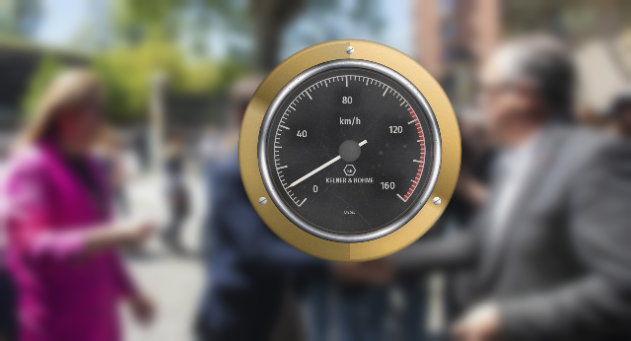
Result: 10 km/h
